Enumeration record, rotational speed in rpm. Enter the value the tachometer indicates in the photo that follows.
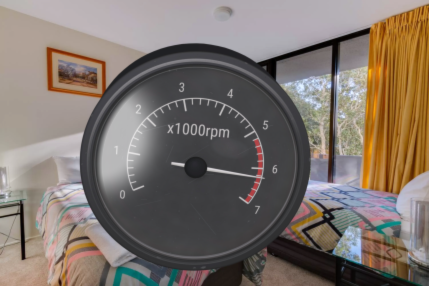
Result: 6200 rpm
